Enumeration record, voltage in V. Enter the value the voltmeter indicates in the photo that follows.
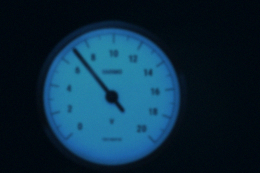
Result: 7 V
